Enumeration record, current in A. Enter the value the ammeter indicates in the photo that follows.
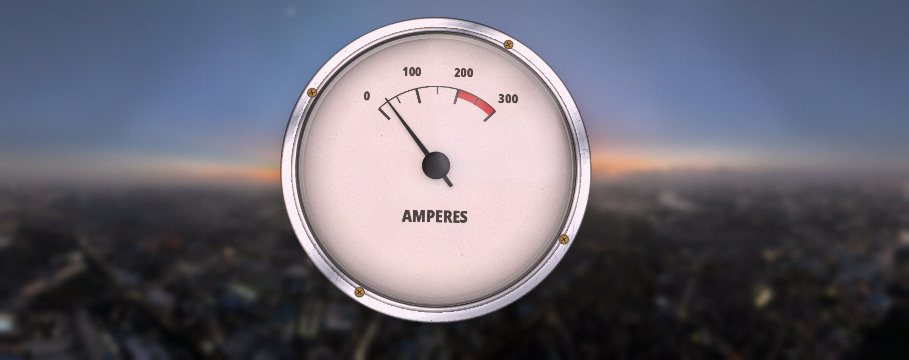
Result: 25 A
